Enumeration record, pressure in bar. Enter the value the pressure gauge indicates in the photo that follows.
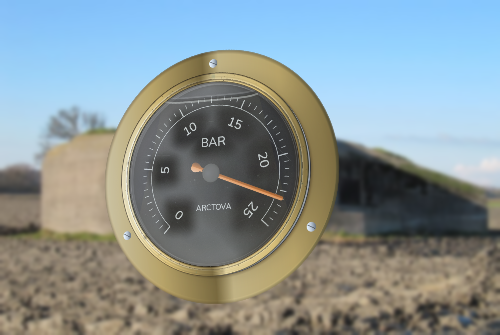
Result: 23 bar
